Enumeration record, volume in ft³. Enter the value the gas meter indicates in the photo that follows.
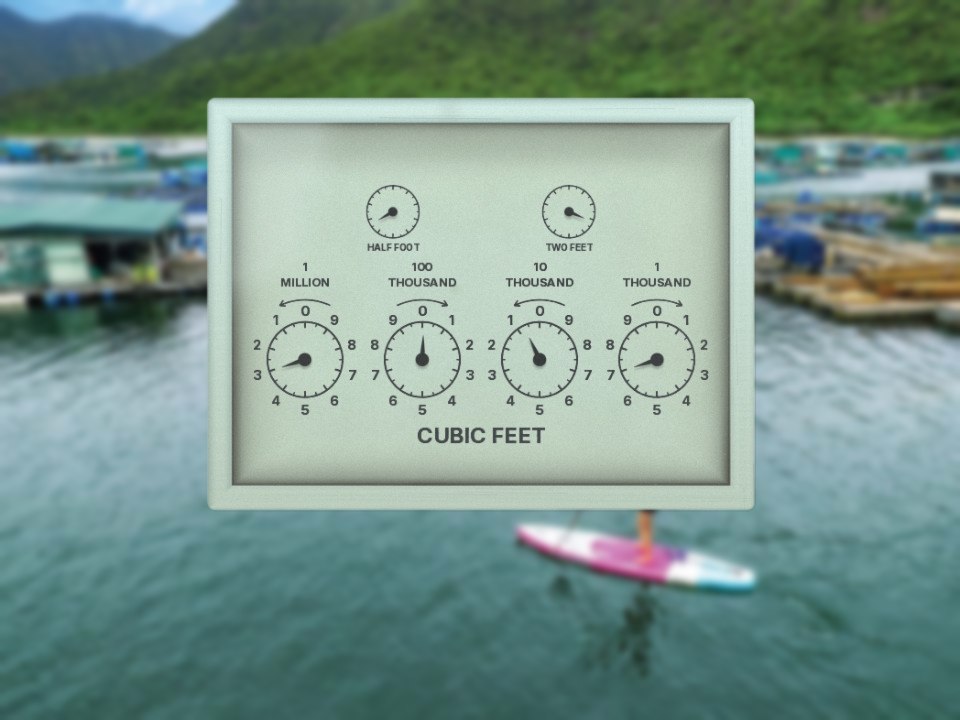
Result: 300700 ft³
